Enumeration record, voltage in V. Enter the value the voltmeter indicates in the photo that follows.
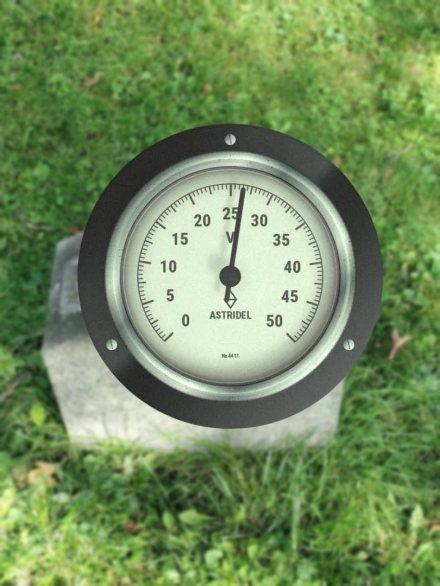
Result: 26.5 V
